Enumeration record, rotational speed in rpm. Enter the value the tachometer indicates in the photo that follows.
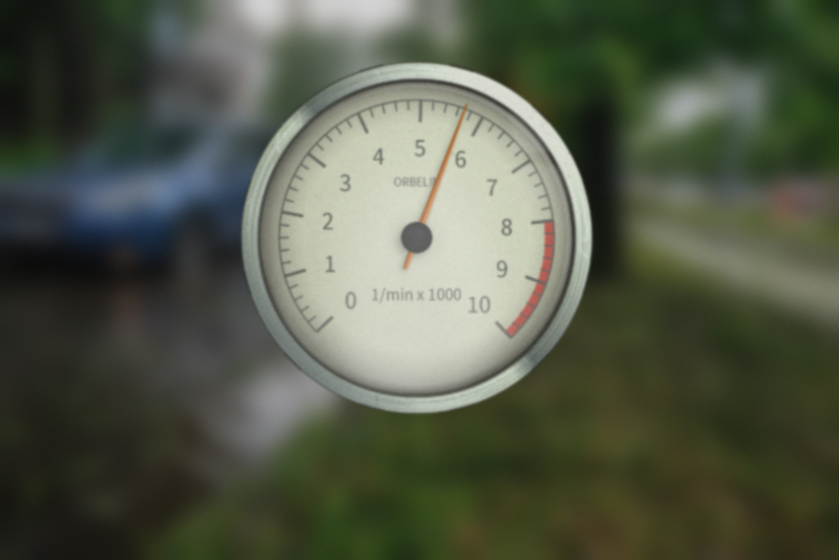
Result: 5700 rpm
